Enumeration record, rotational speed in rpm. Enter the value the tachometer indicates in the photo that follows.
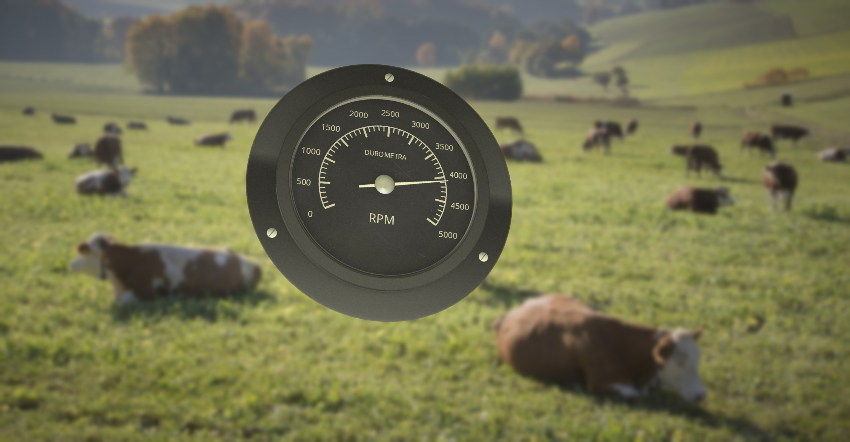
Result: 4100 rpm
